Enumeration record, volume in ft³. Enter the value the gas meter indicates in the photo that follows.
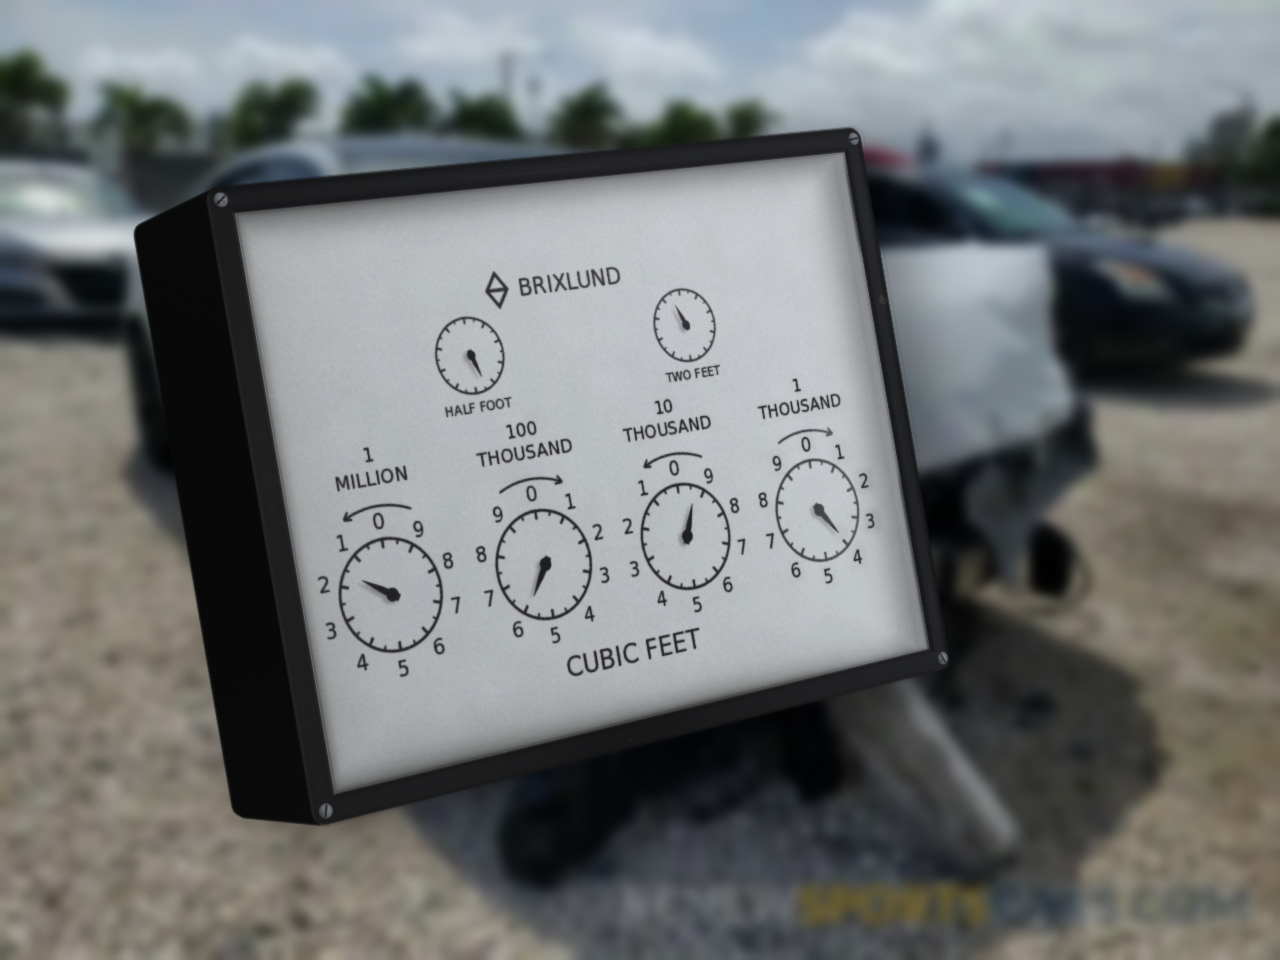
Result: 159400 ft³
